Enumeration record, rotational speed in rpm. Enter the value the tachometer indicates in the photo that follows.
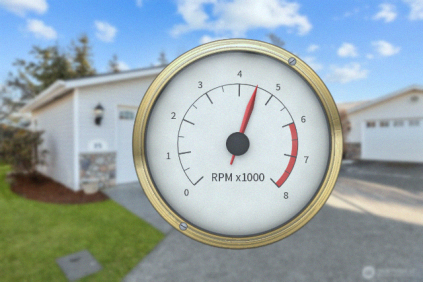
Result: 4500 rpm
